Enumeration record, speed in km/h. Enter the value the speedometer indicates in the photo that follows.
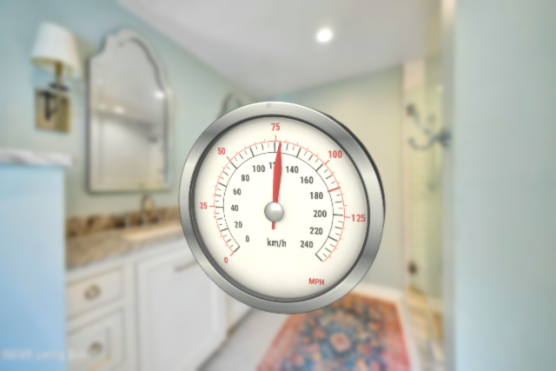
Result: 125 km/h
